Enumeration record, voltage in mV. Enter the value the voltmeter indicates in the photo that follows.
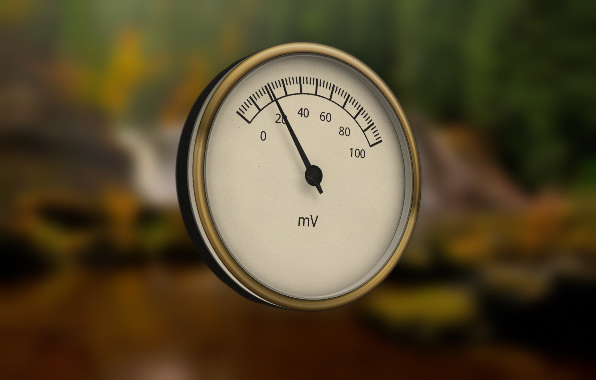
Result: 20 mV
